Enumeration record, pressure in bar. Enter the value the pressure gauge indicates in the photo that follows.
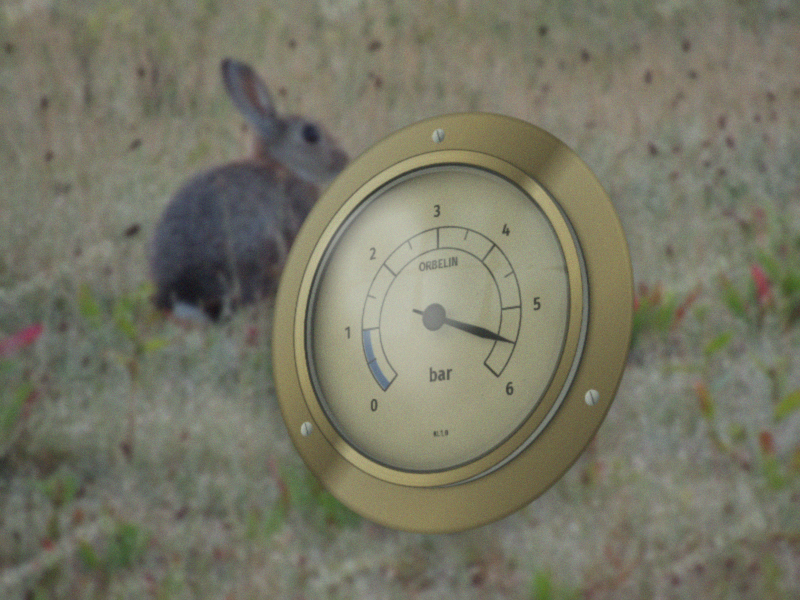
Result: 5.5 bar
